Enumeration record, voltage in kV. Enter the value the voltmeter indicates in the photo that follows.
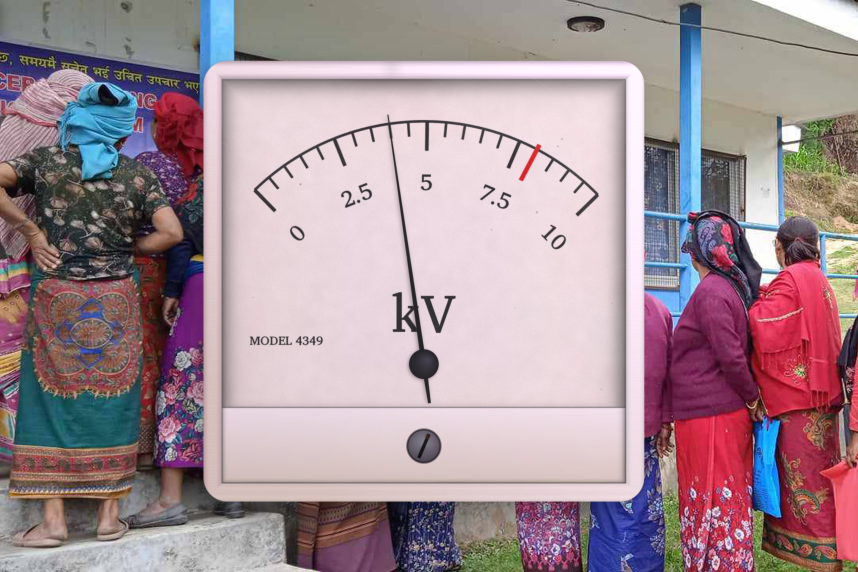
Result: 4 kV
